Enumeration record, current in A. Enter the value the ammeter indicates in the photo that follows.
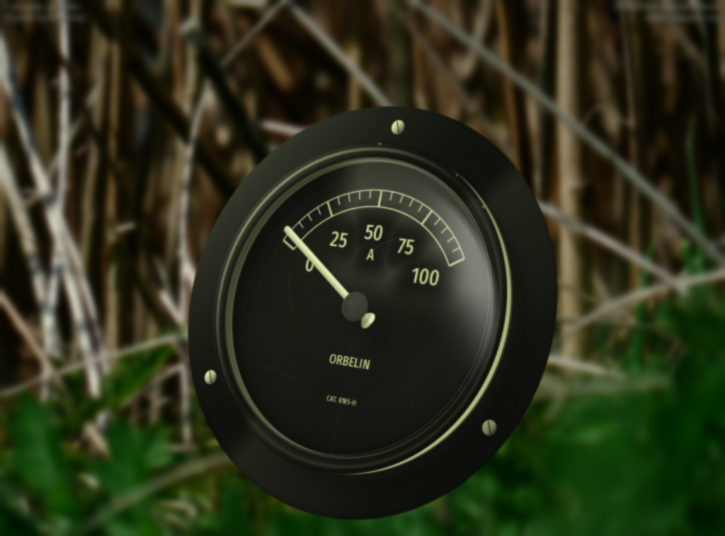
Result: 5 A
